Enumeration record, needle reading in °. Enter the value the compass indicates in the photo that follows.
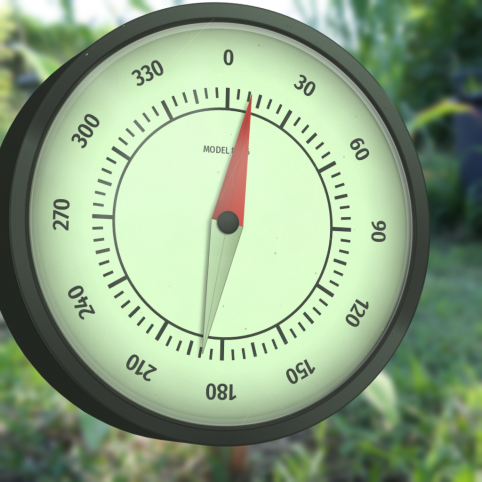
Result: 10 °
